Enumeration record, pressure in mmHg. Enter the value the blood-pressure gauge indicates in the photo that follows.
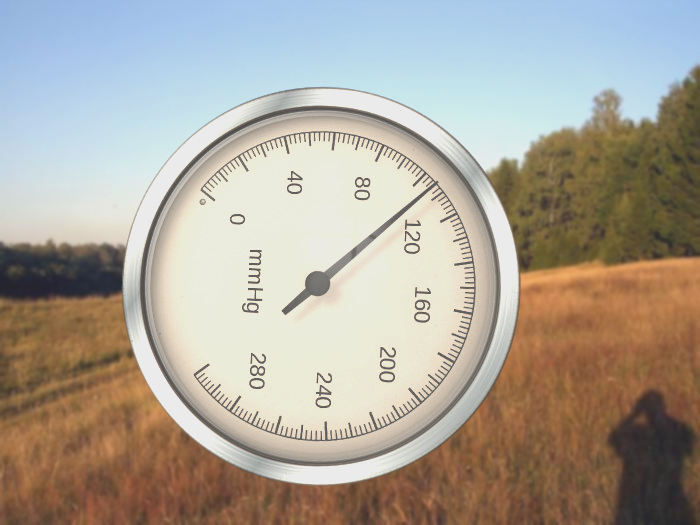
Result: 106 mmHg
